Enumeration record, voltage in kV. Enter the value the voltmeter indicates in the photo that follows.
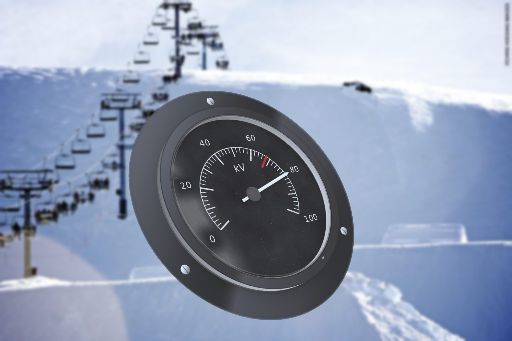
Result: 80 kV
